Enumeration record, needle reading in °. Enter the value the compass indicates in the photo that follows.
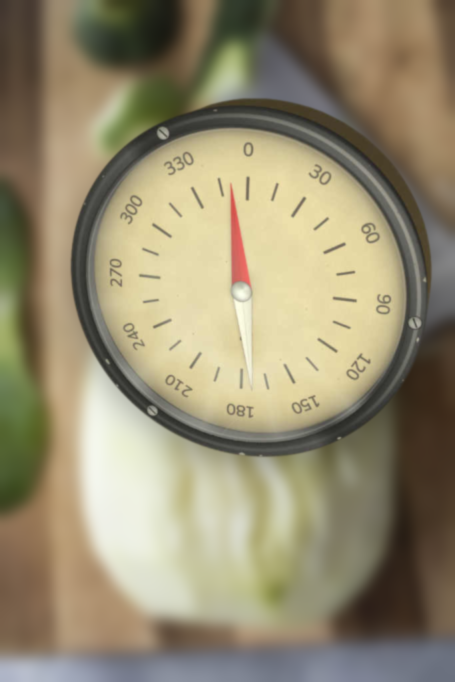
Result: 352.5 °
